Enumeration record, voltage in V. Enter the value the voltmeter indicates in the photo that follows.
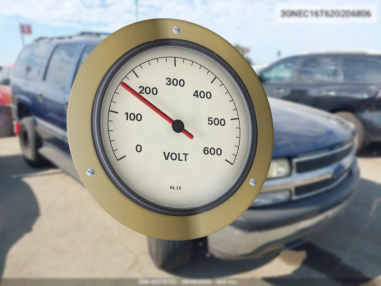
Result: 160 V
